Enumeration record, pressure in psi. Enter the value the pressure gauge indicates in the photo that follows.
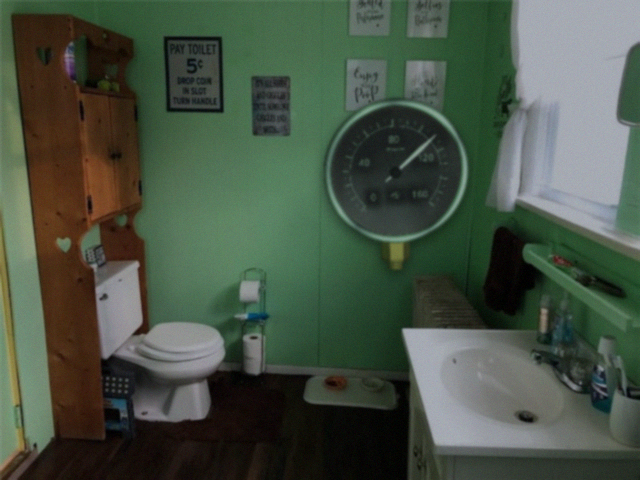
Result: 110 psi
